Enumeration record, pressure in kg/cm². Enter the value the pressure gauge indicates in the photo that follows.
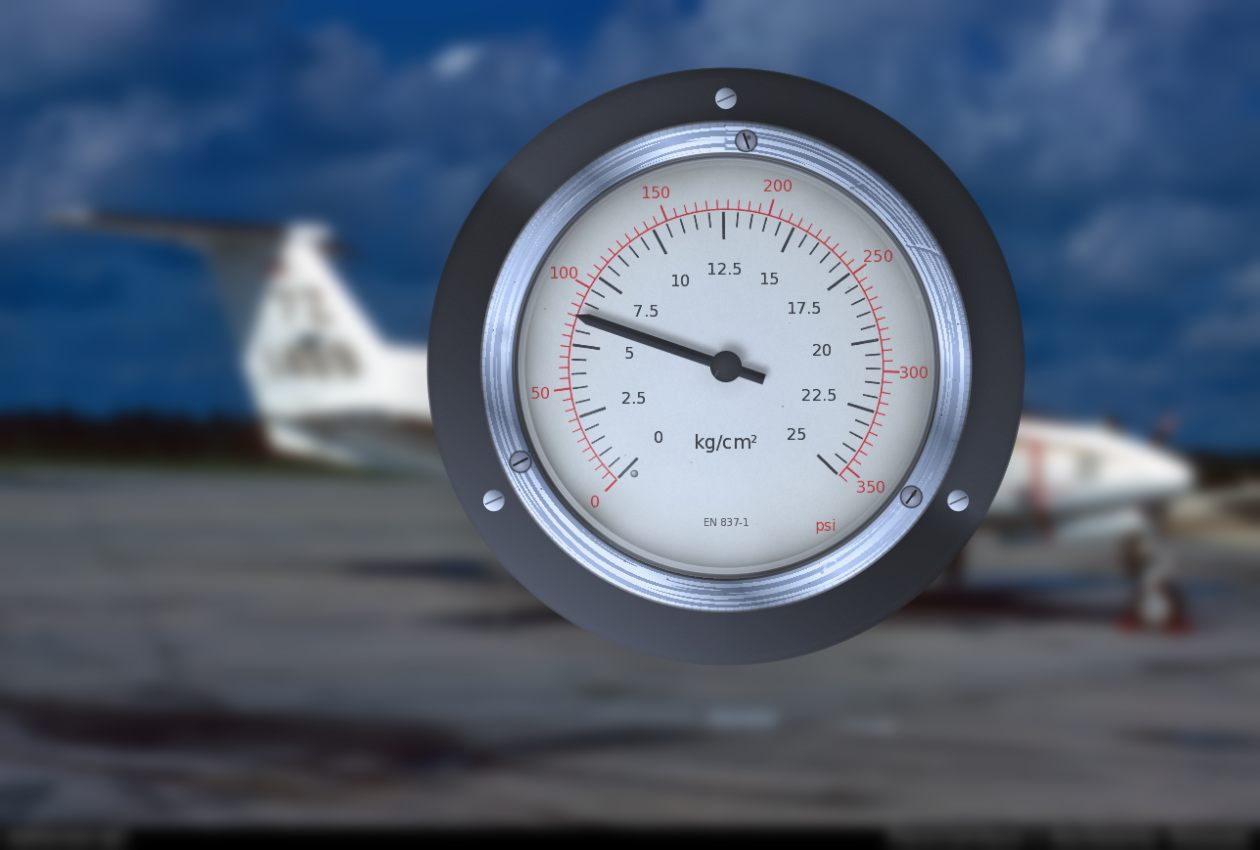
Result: 6 kg/cm²
